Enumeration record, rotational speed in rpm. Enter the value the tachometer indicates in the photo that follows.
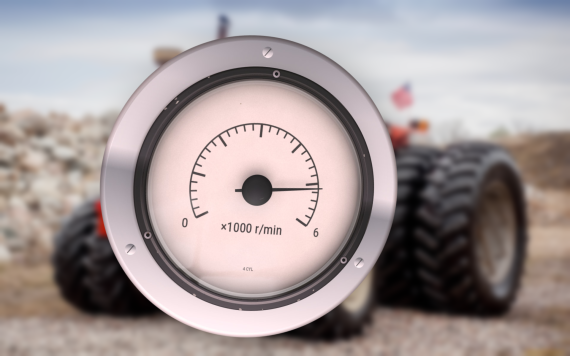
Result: 5100 rpm
